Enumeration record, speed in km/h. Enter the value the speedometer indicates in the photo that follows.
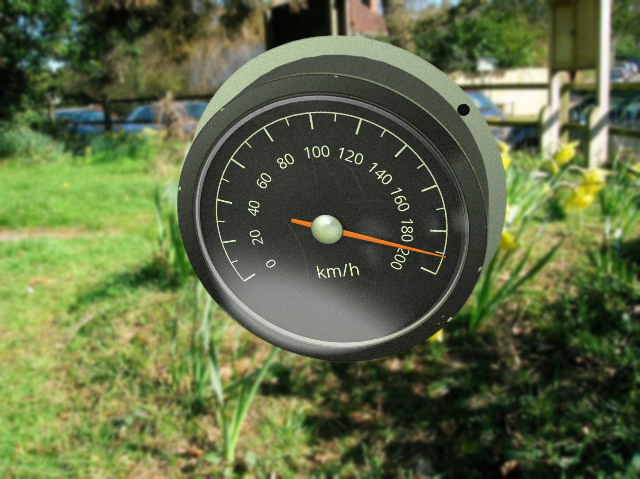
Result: 190 km/h
